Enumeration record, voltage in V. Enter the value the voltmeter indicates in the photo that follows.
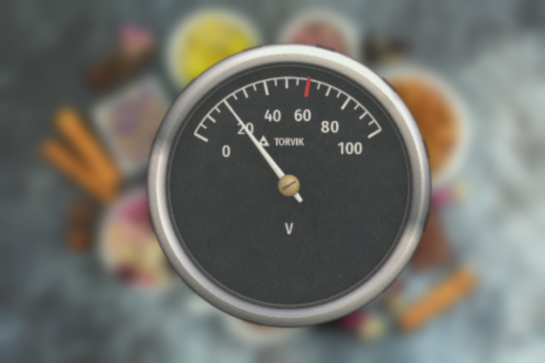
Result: 20 V
